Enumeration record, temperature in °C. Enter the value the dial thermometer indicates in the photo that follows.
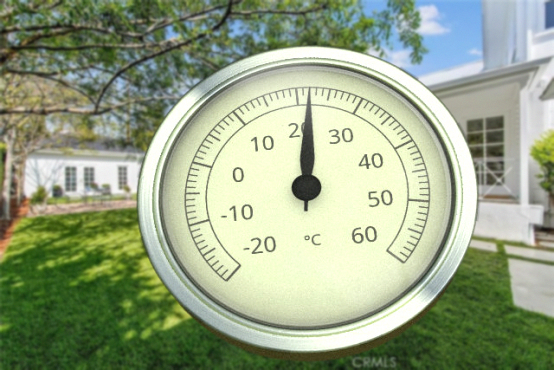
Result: 22 °C
